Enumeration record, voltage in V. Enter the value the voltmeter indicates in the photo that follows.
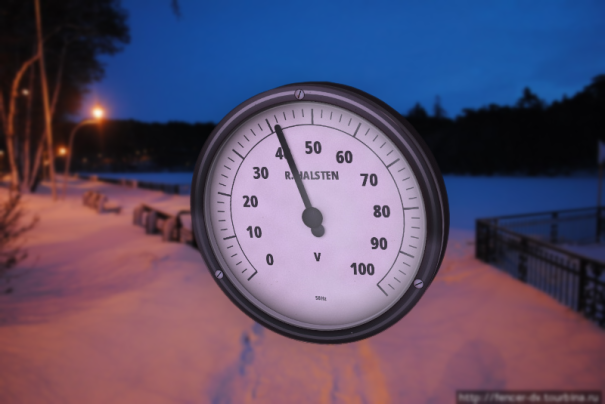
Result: 42 V
